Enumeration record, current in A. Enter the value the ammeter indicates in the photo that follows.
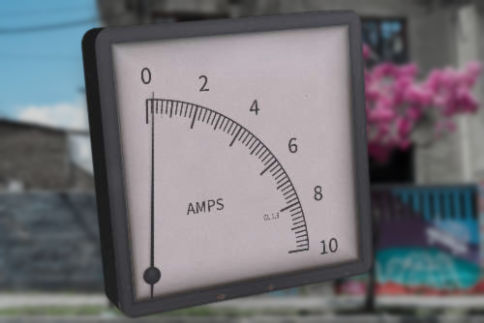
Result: 0.2 A
